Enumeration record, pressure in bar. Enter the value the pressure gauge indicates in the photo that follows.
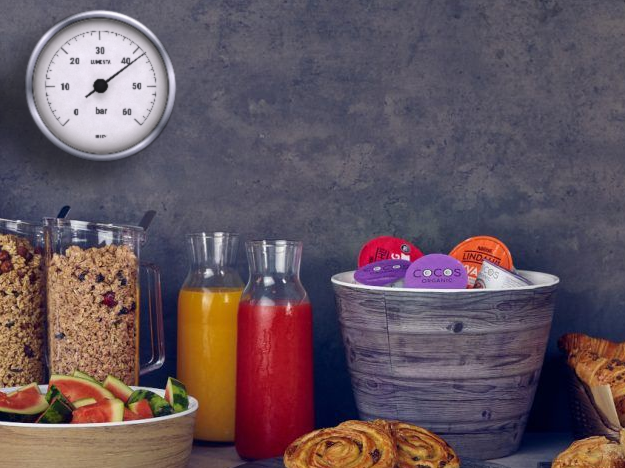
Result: 42 bar
